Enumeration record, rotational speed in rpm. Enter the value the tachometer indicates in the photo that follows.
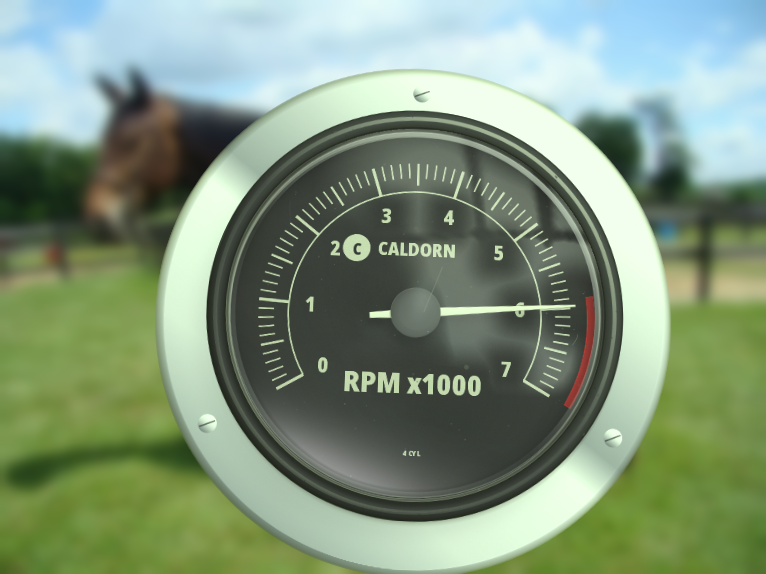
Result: 6000 rpm
